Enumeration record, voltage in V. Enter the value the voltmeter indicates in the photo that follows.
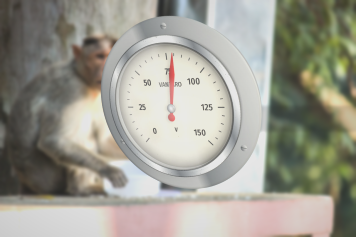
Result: 80 V
